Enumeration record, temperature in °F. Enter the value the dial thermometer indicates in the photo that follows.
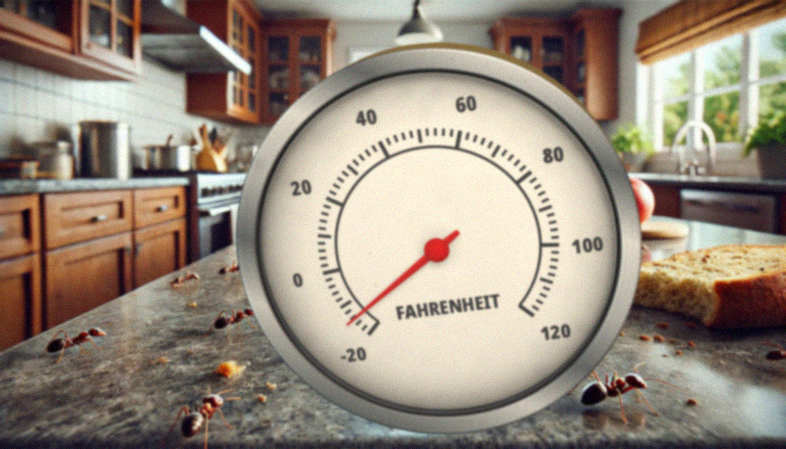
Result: -14 °F
